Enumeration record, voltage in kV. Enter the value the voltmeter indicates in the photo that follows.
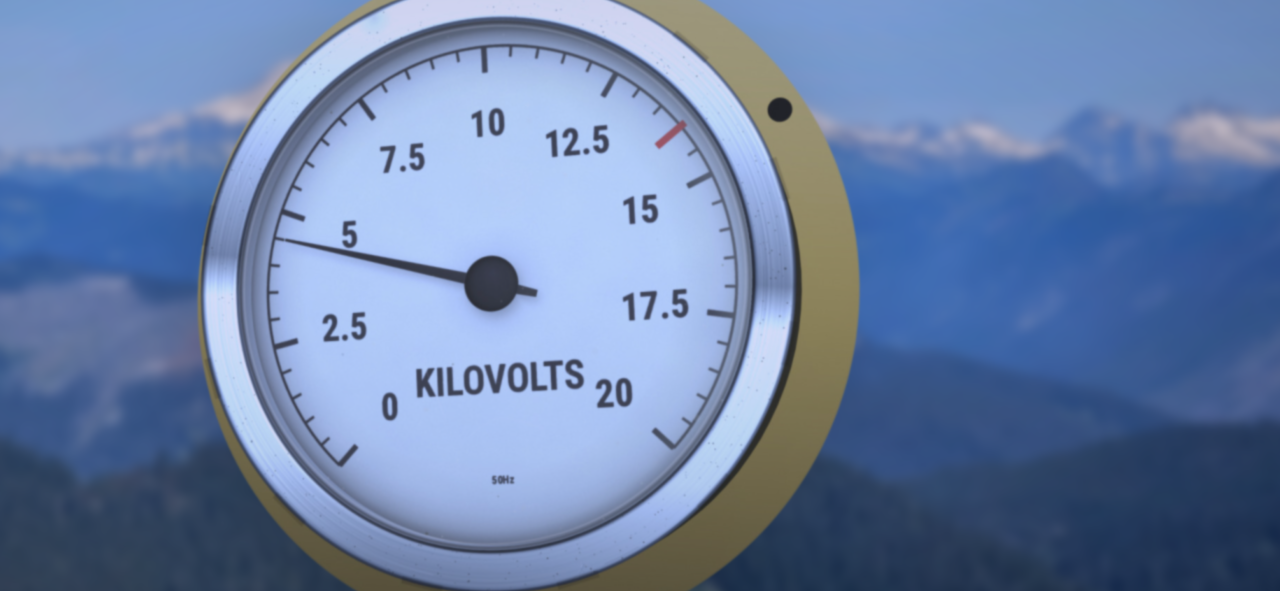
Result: 4.5 kV
